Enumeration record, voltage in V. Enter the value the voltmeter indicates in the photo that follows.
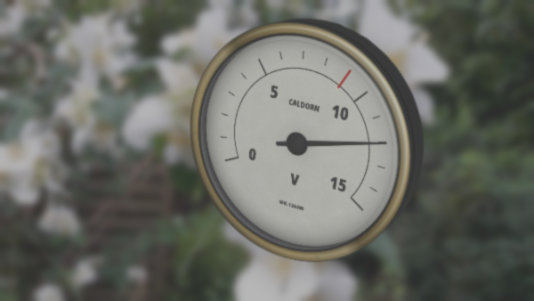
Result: 12 V
